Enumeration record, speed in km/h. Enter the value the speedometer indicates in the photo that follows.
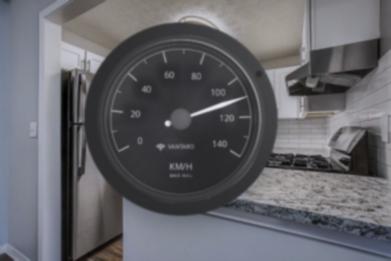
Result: 110 km/h
